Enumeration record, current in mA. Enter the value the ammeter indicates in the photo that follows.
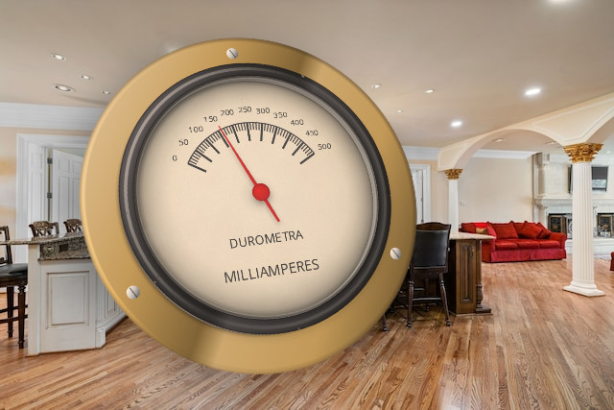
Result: 150 mA
